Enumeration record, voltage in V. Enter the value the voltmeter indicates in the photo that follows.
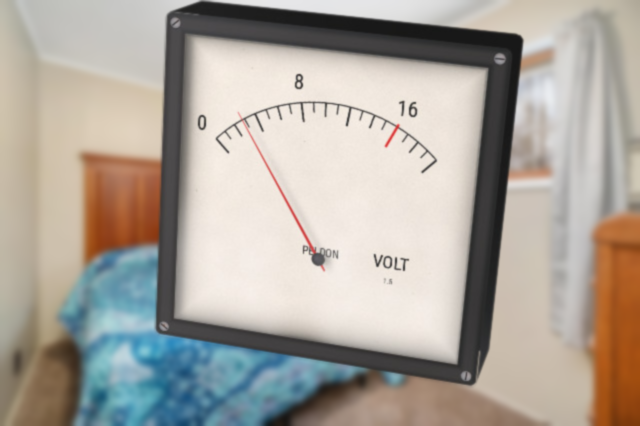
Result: 3 V
